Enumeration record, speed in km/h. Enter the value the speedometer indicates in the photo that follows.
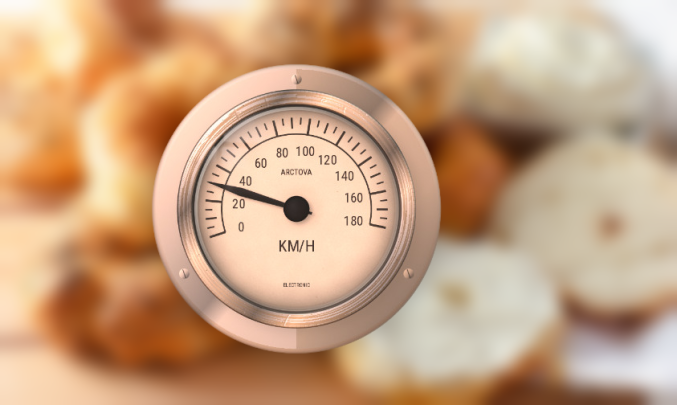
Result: 30 km/h
